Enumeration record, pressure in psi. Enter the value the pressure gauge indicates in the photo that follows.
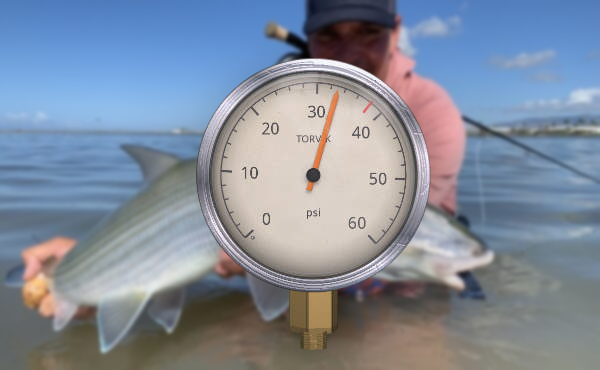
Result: 33 psi
